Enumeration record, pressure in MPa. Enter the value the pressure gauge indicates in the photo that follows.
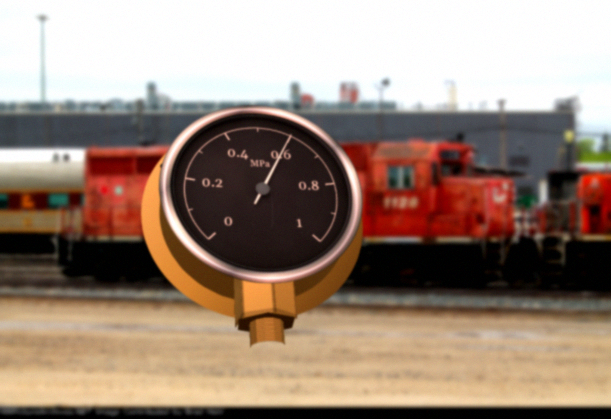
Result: 0.6 MPa
